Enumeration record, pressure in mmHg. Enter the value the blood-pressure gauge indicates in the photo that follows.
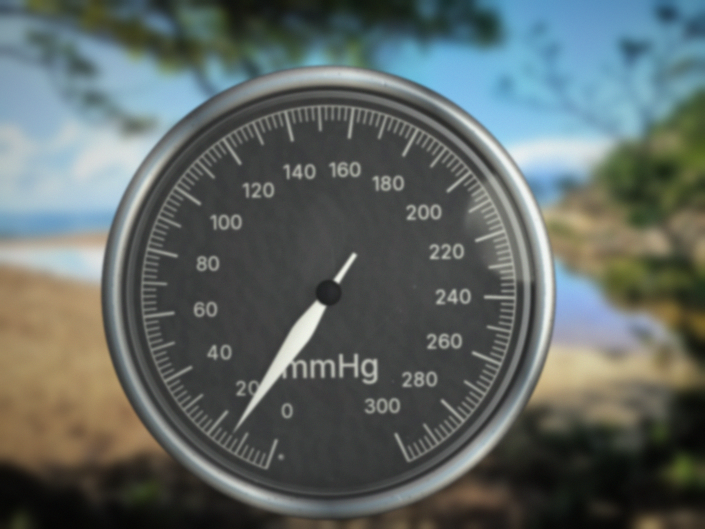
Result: 14 mmHg
